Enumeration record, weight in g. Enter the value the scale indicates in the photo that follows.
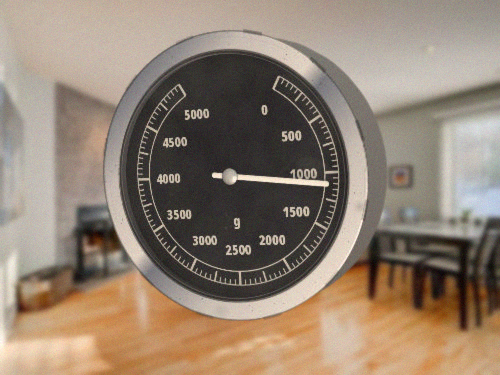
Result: 1100 g
